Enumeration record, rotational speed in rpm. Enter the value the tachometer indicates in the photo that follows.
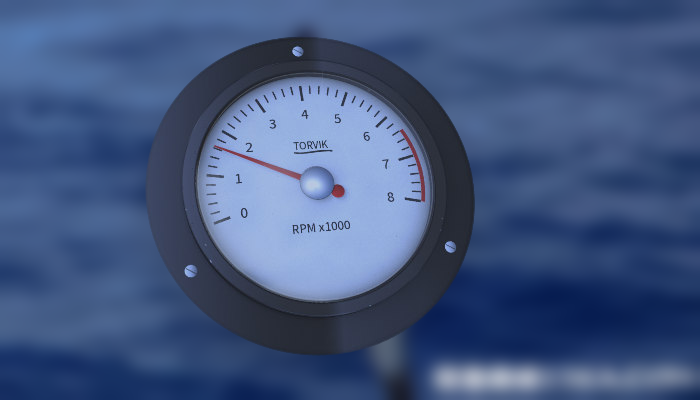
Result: 1600 rpm
